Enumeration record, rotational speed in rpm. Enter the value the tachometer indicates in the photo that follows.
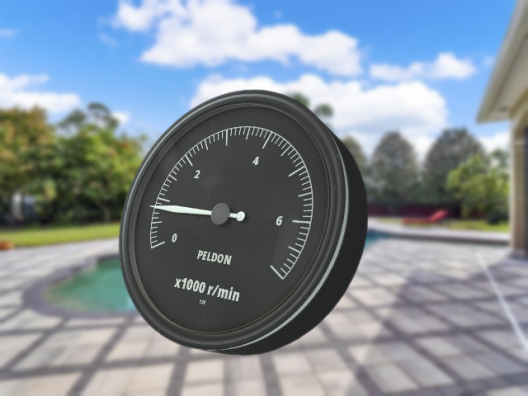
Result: 800 rpm
